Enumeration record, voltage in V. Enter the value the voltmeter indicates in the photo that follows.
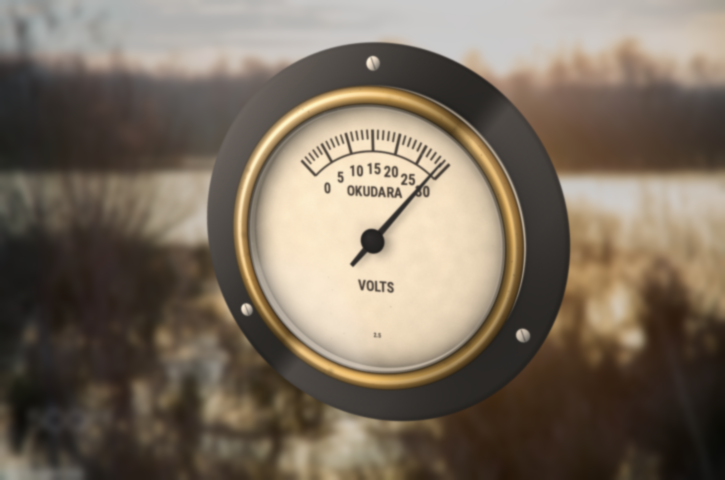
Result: 29 V
